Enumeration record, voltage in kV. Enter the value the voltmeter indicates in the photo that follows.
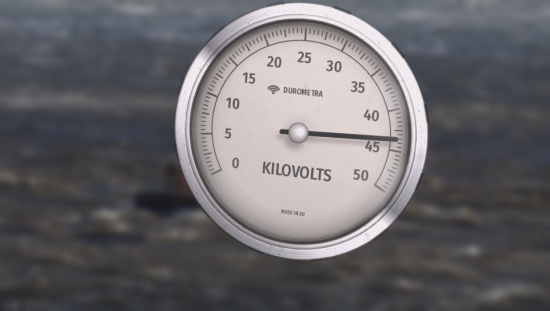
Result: 43.5 kV
